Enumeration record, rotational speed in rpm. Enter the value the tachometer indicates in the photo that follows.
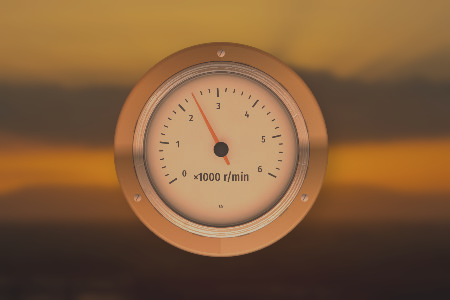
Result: 2400 rpm
